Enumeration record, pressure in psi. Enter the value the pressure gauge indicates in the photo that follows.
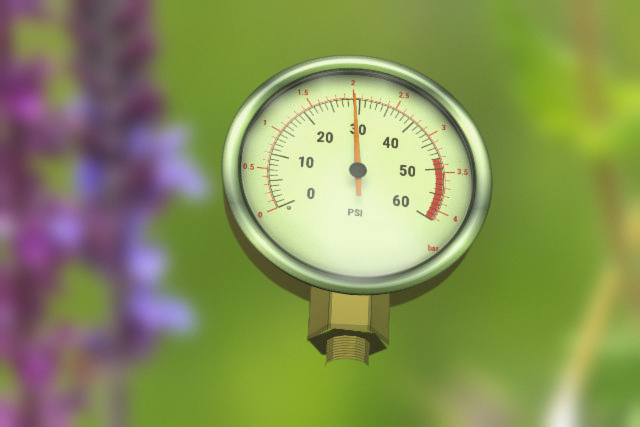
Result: 29 psi
